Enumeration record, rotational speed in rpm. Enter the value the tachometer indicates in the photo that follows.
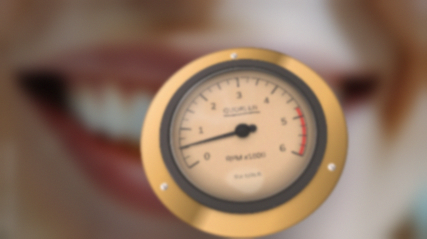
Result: 500 rpm
